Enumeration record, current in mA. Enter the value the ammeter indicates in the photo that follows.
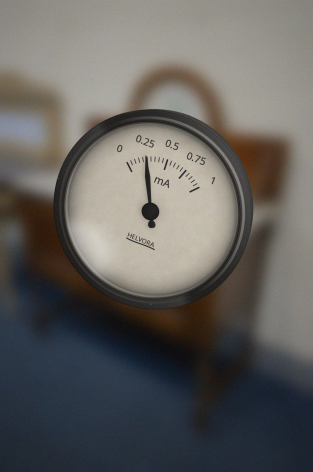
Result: 0.25 mA
